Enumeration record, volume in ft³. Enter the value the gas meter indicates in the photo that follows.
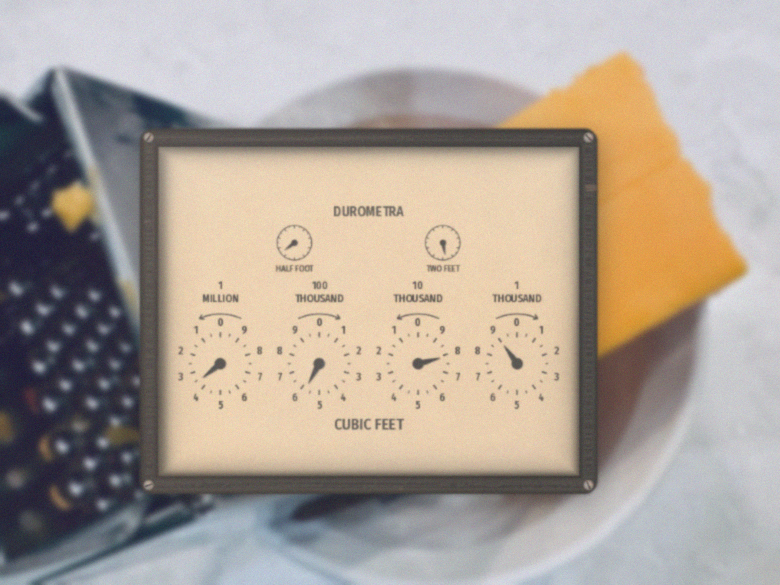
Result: 357900 ft³
